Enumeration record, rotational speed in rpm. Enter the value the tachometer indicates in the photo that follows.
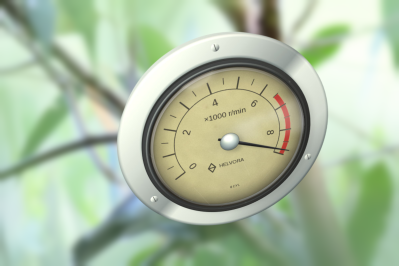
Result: 8750 rpm
